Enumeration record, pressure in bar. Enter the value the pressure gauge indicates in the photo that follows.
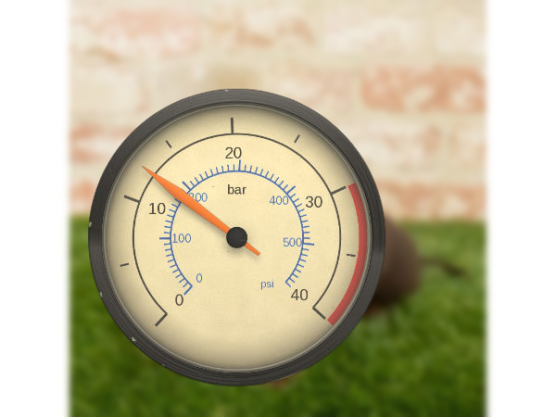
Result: 12.5 bar
